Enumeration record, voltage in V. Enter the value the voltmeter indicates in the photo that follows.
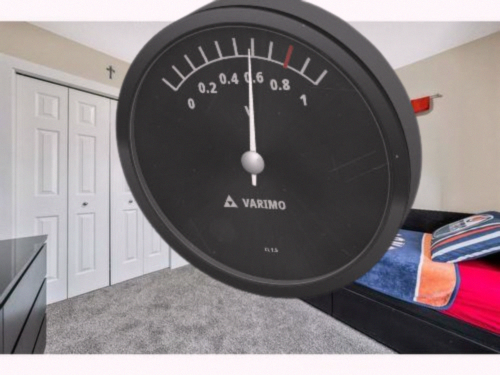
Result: 0.6 V
